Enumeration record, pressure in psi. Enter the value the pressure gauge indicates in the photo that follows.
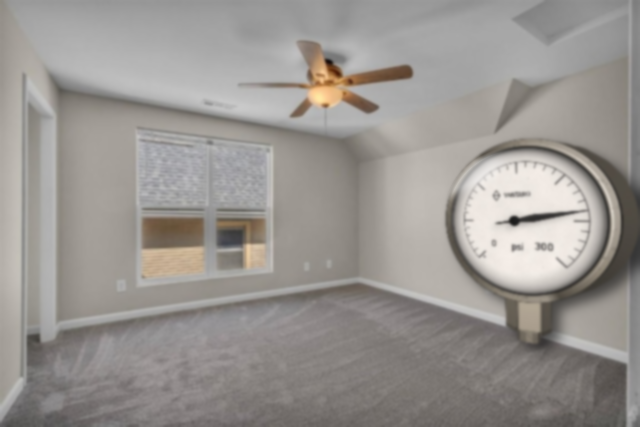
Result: 240 psi
